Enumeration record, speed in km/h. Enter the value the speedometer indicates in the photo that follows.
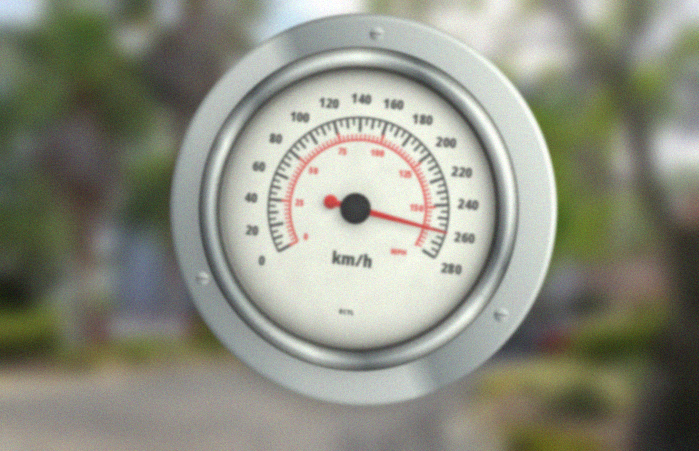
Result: 260 km/h
